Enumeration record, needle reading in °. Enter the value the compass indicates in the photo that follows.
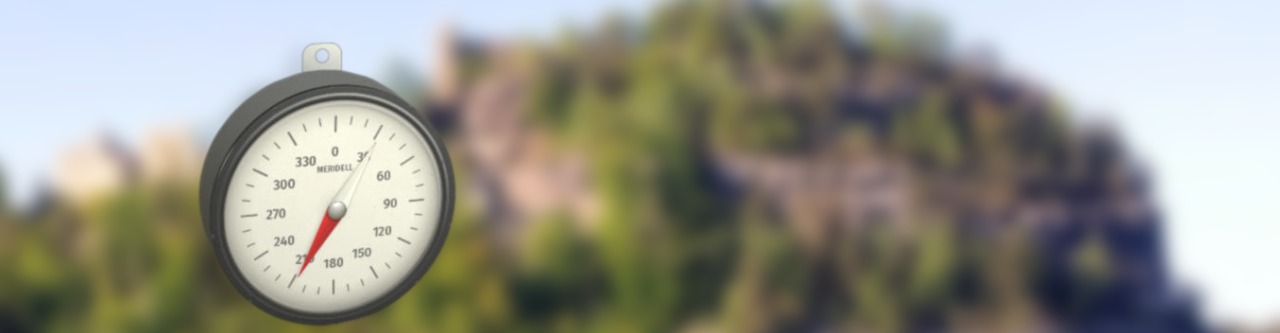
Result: 210 °
